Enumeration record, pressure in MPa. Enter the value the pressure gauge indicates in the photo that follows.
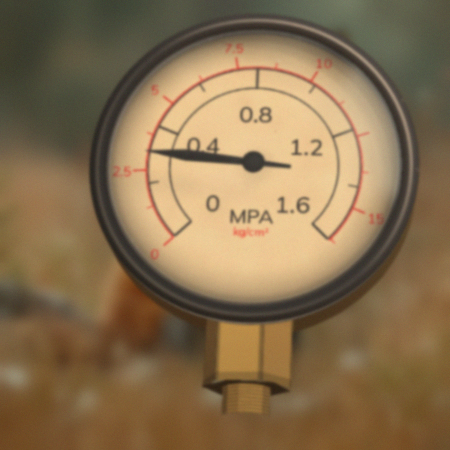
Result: 0.3 MPa
